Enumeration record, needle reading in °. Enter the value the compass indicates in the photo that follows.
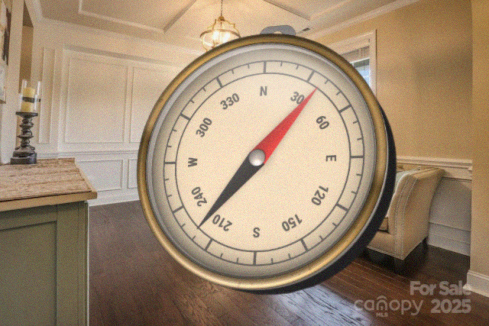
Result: 40 °
